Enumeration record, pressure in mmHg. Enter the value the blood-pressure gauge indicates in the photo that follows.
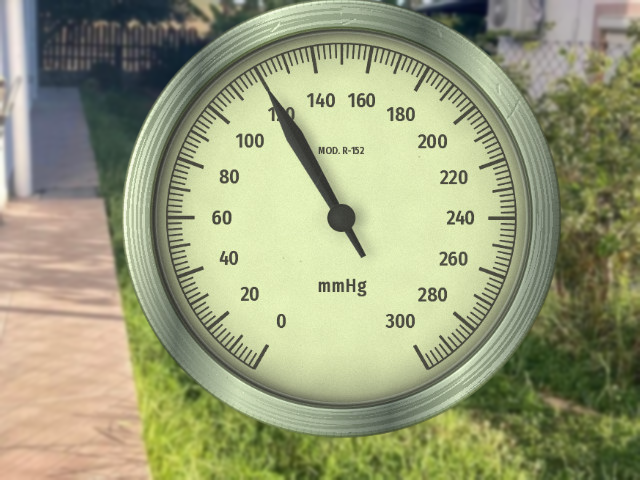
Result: 120 mmHg
